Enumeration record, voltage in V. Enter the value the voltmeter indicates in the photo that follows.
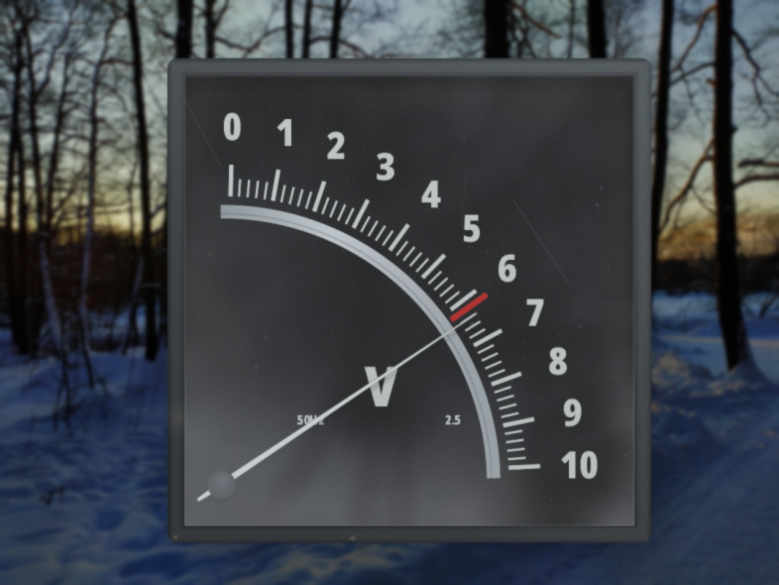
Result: 6.4 V
